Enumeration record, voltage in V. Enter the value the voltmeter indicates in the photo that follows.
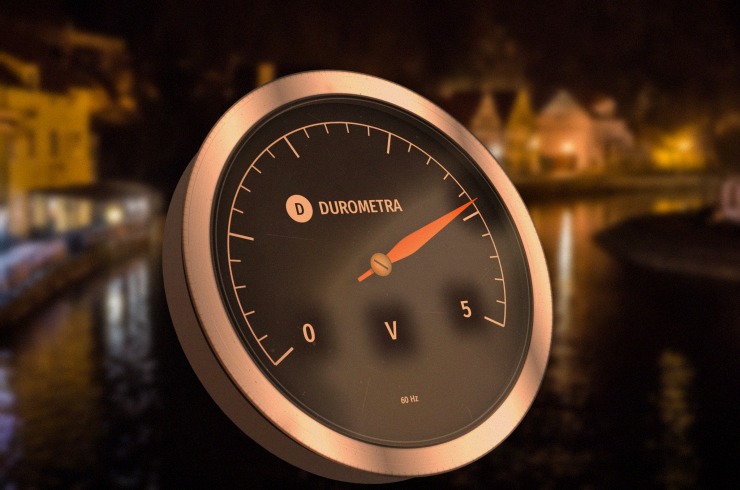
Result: 3.9 V
